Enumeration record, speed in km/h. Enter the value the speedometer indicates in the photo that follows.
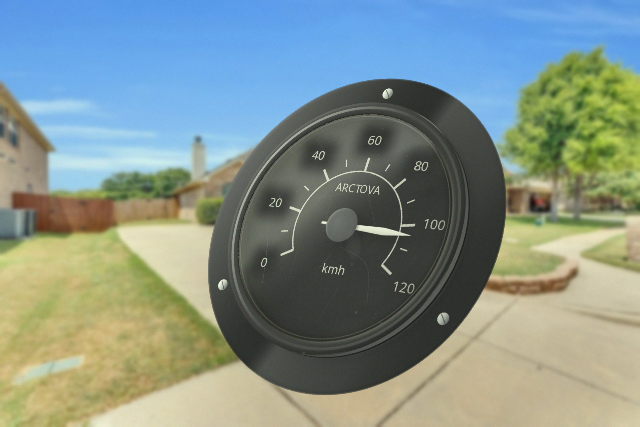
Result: 105 km/h
